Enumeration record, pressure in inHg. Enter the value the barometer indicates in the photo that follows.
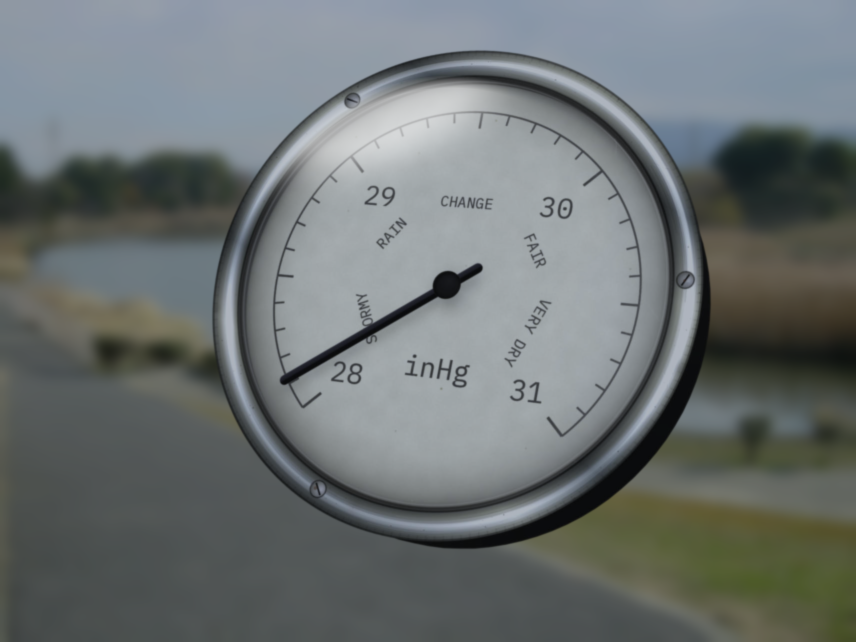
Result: 28.1 inHg
